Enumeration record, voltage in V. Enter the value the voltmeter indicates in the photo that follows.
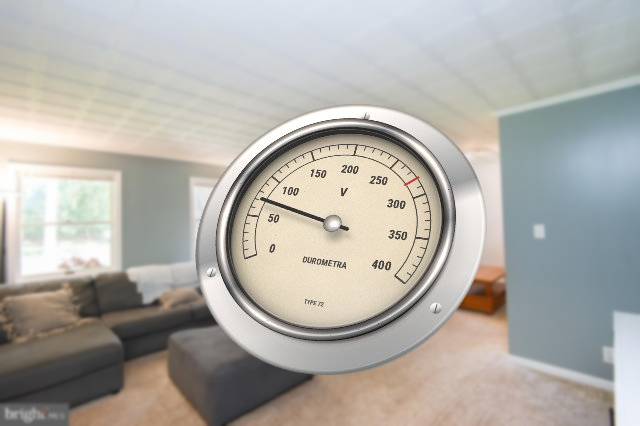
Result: 70 V
